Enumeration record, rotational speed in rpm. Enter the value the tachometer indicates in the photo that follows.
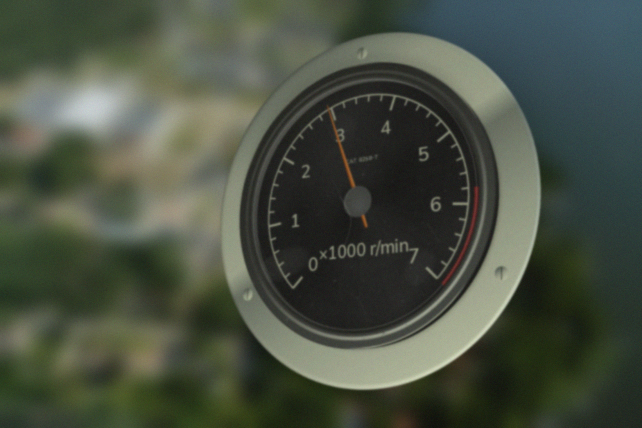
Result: 3000 rpm
